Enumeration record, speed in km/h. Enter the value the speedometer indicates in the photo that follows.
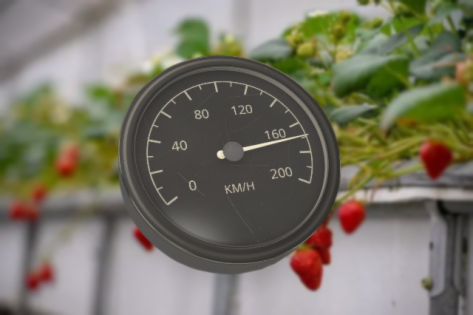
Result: 170 km/h
